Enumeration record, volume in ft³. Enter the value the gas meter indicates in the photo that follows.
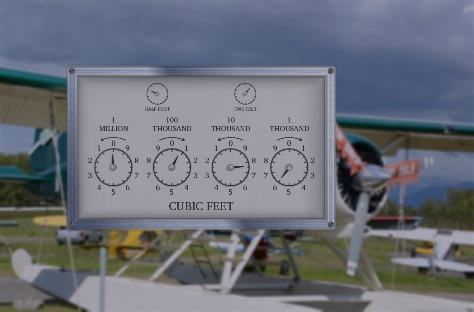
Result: 7600 ft³
